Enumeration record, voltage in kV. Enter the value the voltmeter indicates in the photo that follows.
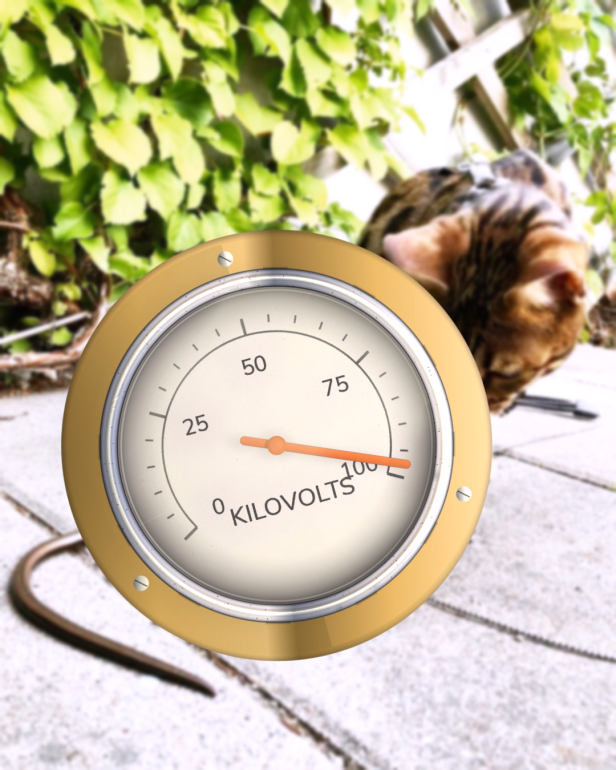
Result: 97.5 kV
